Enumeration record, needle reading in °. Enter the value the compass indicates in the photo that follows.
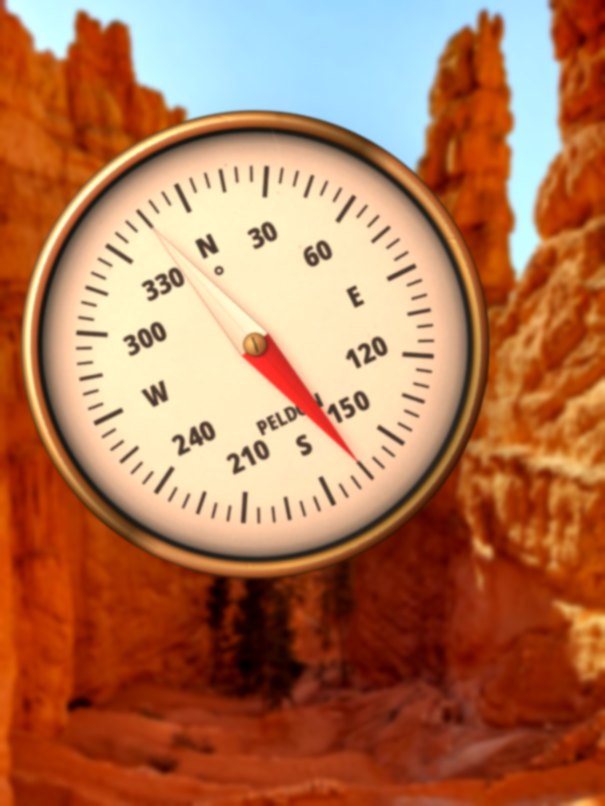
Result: 165 °
